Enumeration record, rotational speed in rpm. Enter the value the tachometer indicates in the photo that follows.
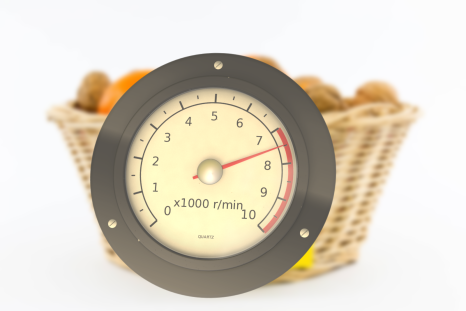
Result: 7500 rpm
